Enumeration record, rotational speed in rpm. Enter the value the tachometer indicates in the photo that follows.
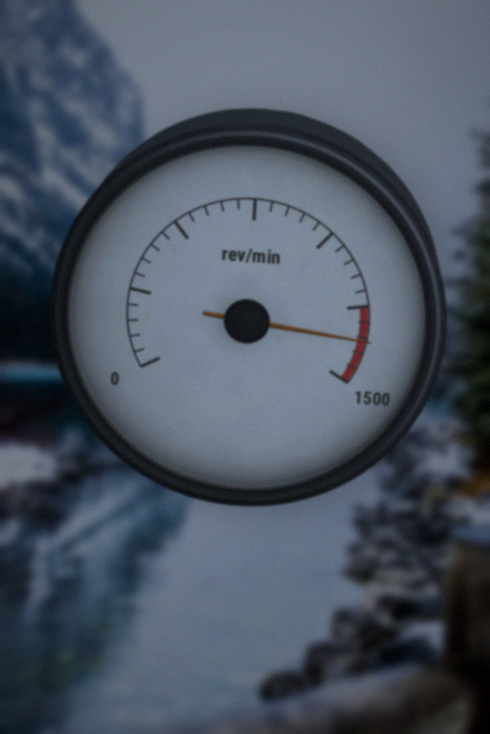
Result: 1350 rpm
